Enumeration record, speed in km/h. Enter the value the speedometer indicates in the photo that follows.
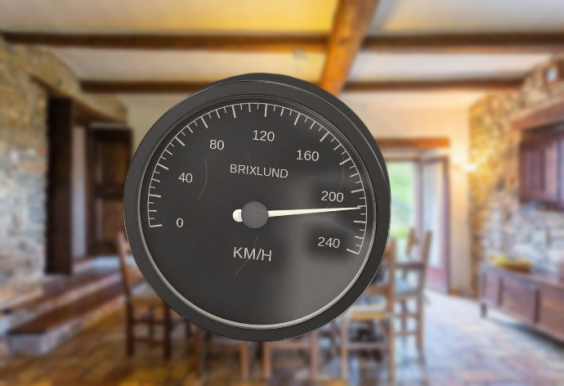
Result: 210 km/h
